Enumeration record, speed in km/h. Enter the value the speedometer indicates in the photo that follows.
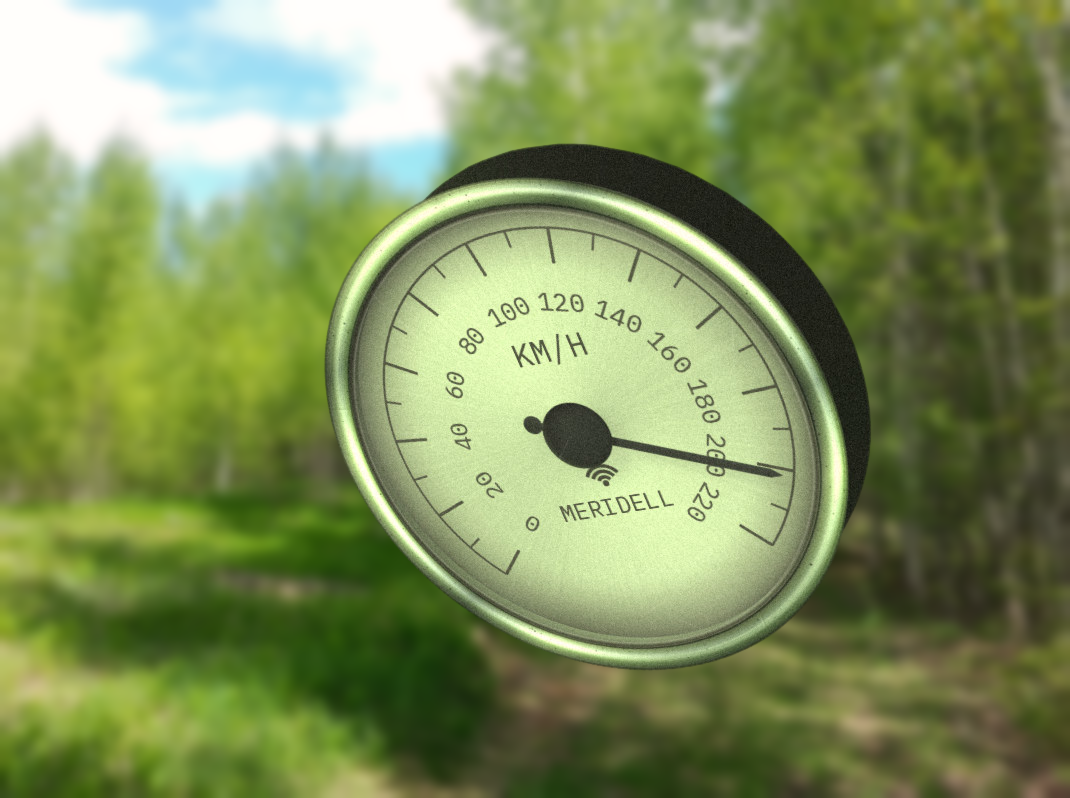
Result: 200 km/h
